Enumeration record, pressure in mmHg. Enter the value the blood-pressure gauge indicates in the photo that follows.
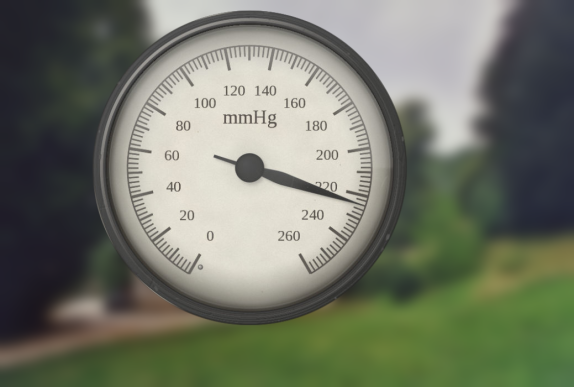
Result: 224 mmHg
